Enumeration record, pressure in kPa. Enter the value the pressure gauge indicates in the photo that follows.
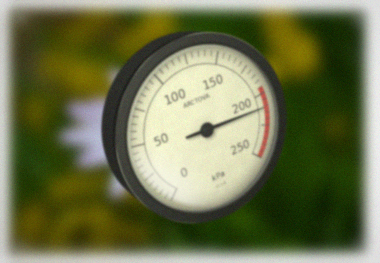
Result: 210 kPa
